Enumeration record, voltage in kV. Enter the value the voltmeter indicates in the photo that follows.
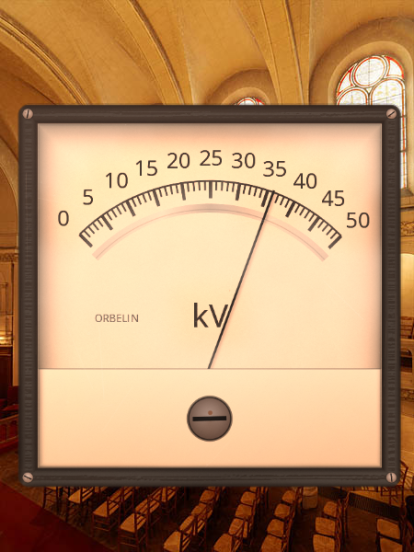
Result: 36 kV
